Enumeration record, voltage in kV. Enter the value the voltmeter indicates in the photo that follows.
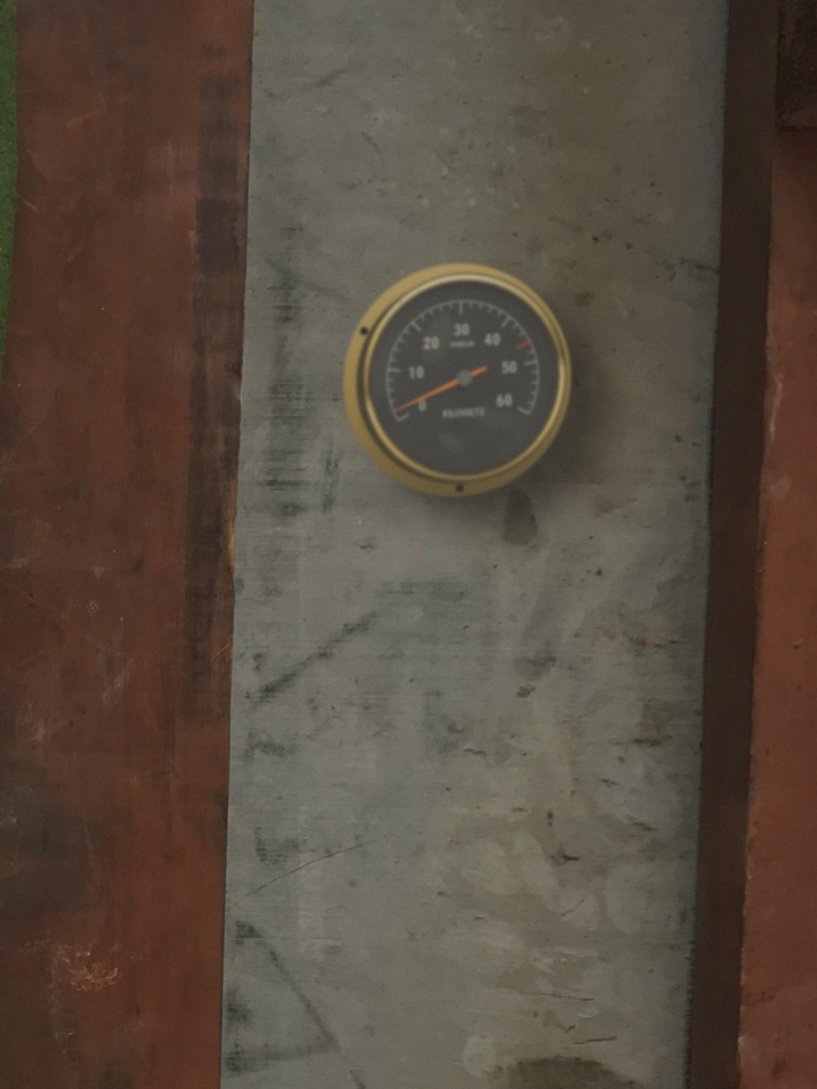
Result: 2 kV
